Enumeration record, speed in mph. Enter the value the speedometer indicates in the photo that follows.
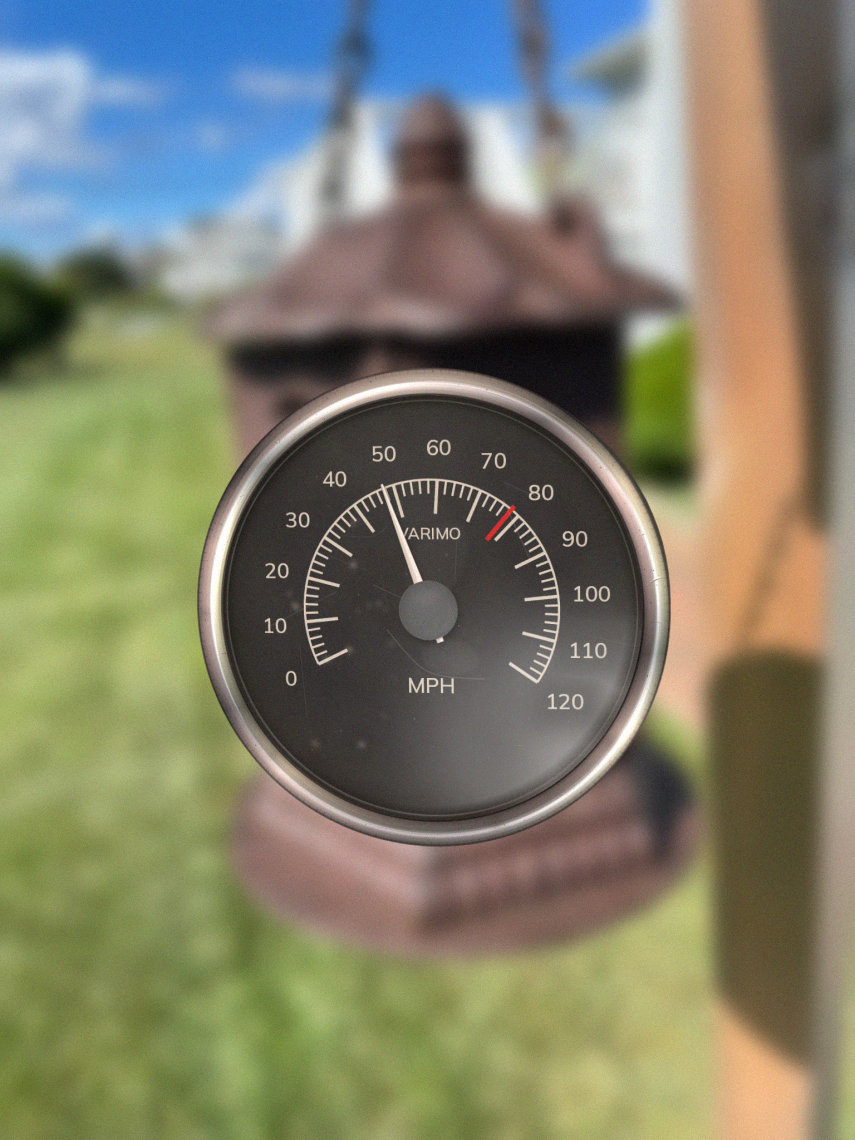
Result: 48 mph
